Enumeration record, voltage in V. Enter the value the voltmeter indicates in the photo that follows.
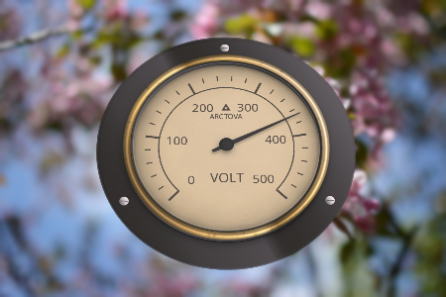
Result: 370 V
